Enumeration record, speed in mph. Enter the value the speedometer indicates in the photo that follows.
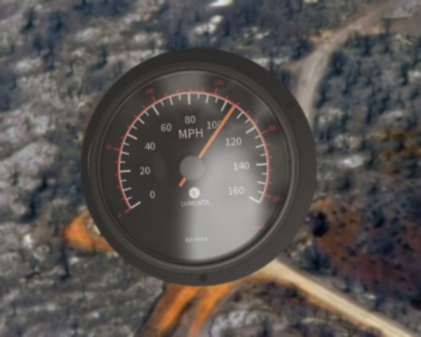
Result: 105 mph
